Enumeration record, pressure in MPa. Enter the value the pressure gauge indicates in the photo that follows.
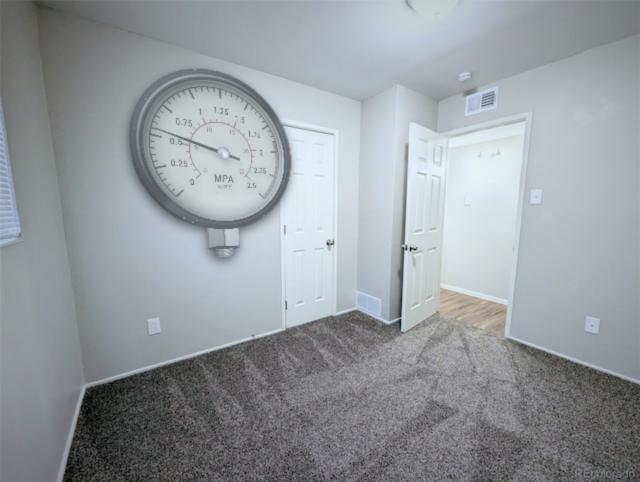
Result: 0.55 MPa
